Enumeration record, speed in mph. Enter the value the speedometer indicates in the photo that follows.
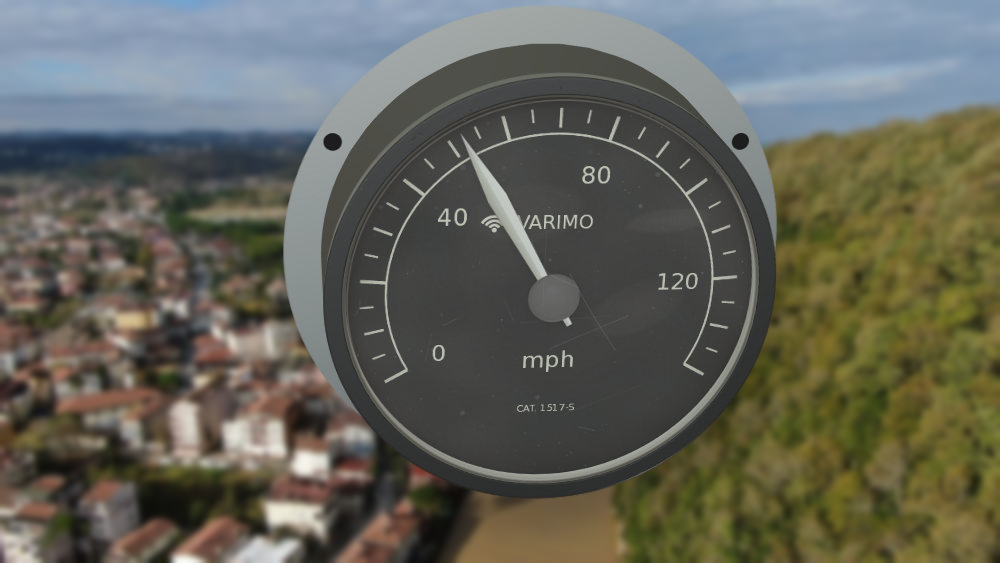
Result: 52.5 mph
